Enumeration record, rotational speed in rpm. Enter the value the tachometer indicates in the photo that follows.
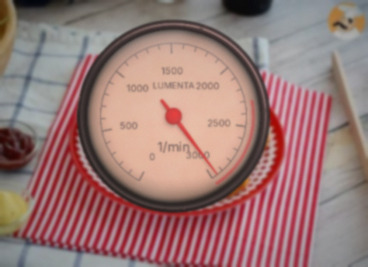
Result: 2950 rpm
